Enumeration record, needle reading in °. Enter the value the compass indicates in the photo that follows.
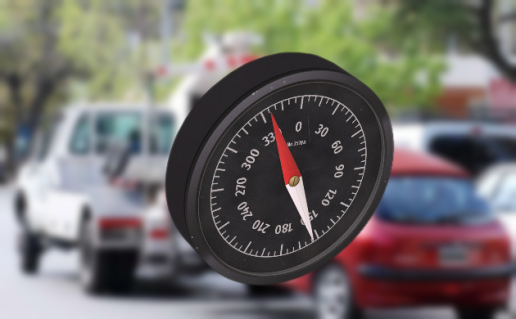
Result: 335 °
